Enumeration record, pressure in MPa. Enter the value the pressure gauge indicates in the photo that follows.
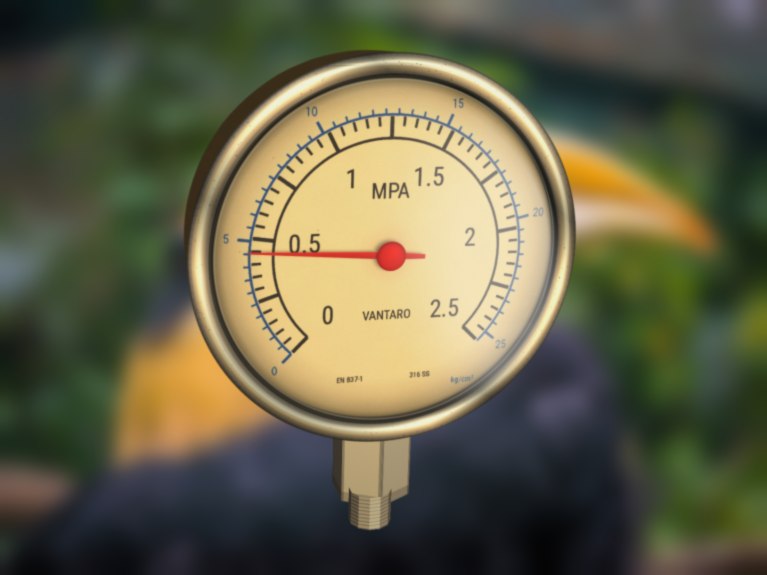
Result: 0.45 MPa
